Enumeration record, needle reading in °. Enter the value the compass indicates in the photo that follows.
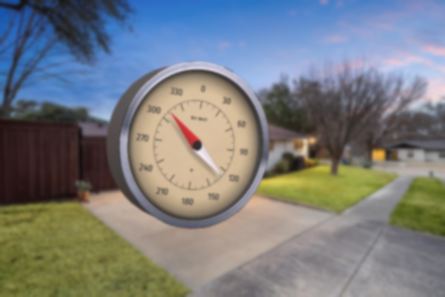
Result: 310 °
